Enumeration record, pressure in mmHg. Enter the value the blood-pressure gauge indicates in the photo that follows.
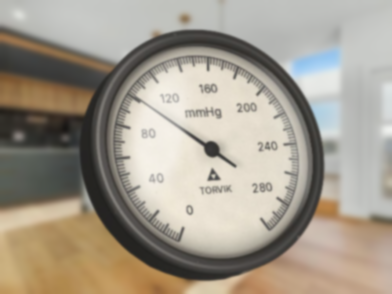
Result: 100 mmHg
